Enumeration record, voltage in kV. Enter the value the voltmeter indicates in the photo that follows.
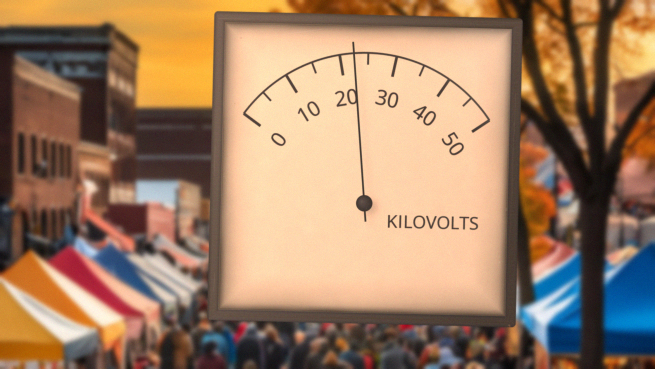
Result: 22.5 kV
